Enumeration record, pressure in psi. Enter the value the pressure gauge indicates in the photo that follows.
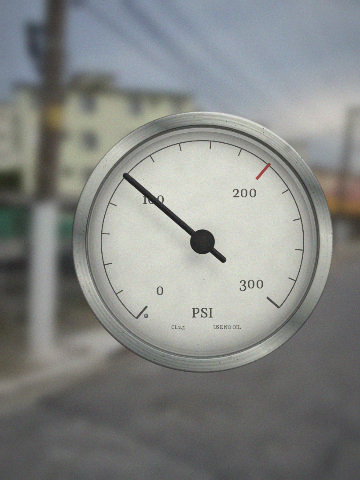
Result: 100 psi
